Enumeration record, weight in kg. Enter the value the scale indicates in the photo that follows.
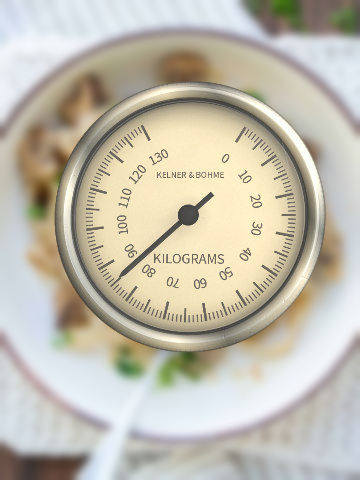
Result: 85 kg
